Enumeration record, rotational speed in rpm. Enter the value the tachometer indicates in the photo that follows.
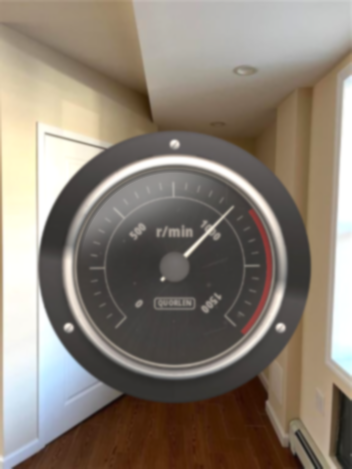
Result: 1000 rpm
